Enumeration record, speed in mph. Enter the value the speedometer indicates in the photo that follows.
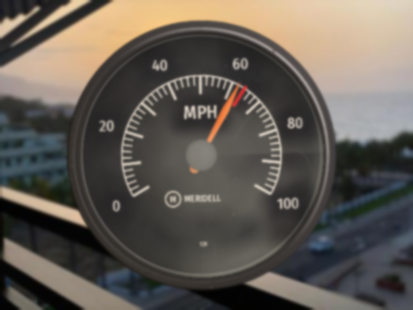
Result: 62 mph
